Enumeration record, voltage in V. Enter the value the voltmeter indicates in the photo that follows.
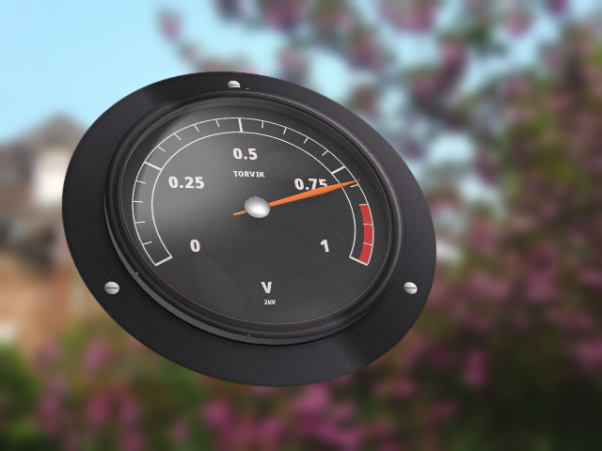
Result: 0.8 V
